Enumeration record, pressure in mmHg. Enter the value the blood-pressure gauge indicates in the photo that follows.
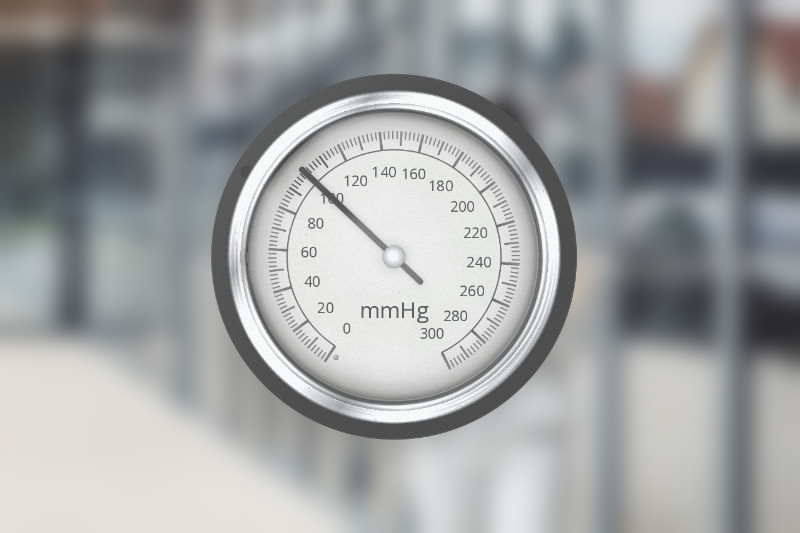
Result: 100 mmHg
